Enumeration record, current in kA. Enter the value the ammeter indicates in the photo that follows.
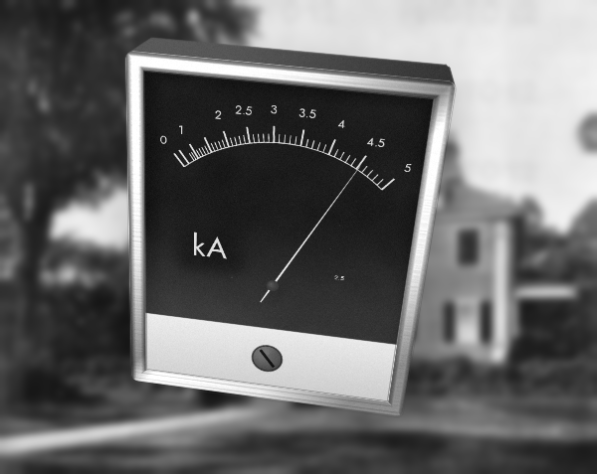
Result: 4.5 kA
